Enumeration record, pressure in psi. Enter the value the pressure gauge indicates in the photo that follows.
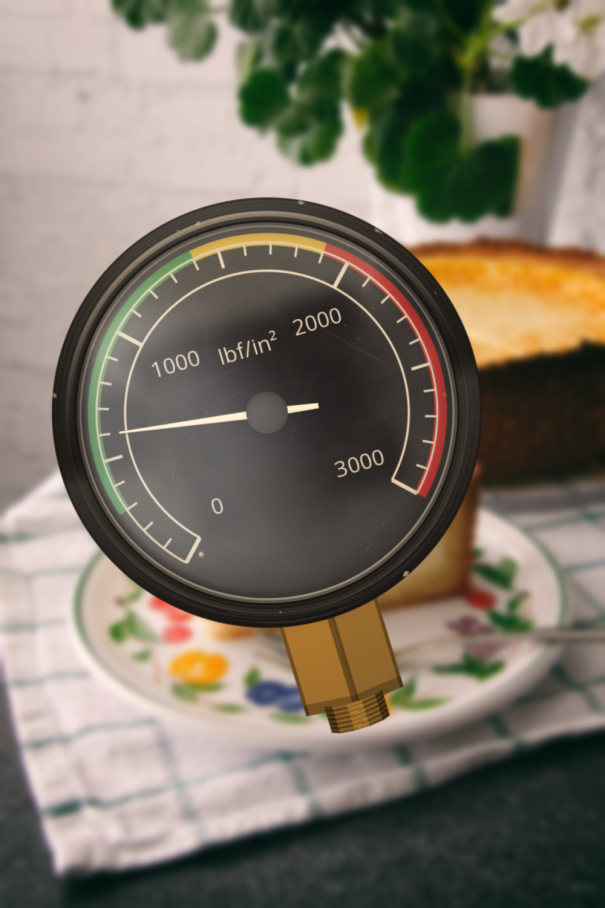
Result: 600 psi
